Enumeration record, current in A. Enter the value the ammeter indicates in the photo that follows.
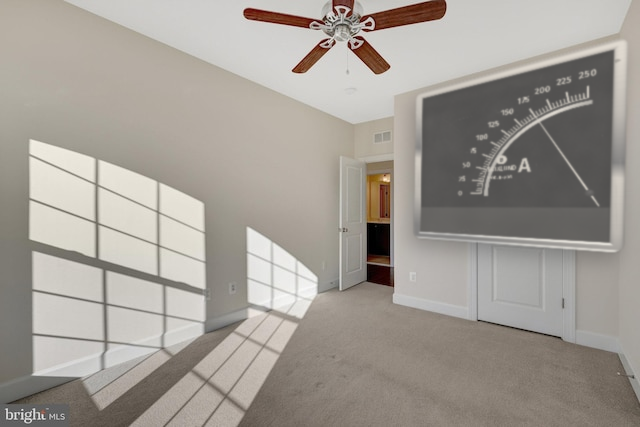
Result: 175 A
